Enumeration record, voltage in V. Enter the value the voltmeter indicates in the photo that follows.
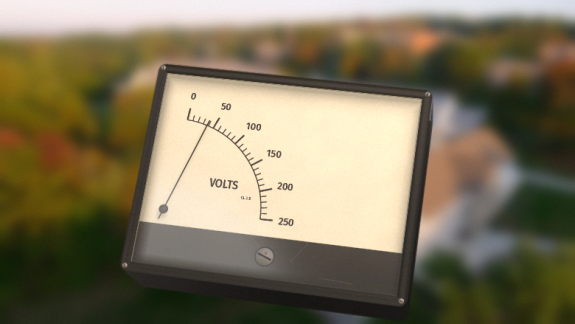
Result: 40 V
